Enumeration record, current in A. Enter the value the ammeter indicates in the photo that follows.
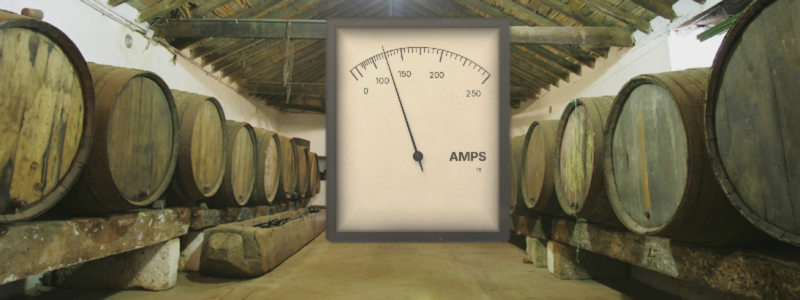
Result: 125 A
